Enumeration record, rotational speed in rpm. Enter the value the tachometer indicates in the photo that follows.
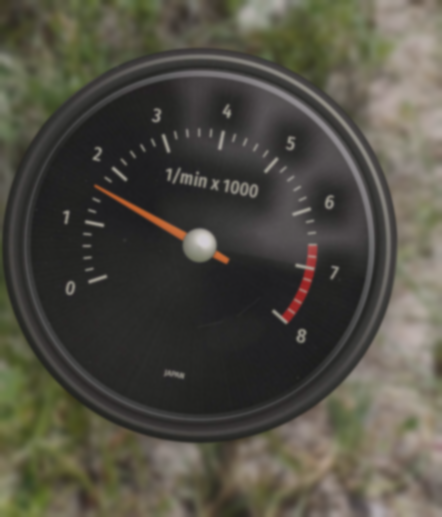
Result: 1600 rpm
